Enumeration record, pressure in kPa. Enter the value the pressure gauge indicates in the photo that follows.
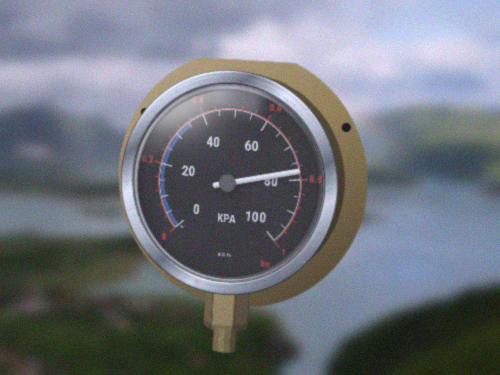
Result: 77.5 kPa
